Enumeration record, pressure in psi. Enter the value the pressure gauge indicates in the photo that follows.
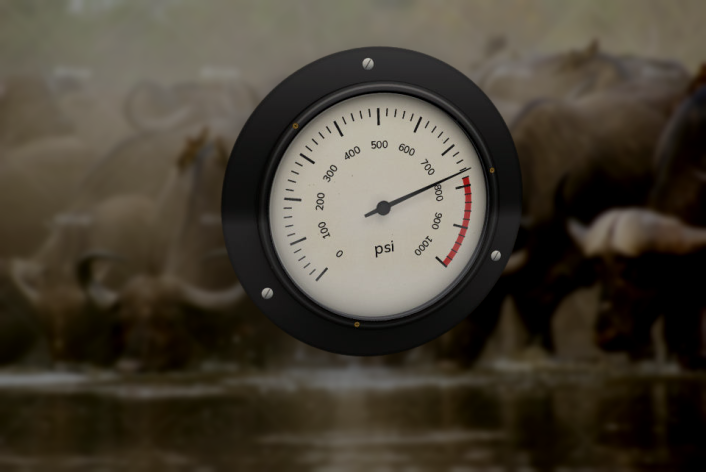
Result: 760 psi
